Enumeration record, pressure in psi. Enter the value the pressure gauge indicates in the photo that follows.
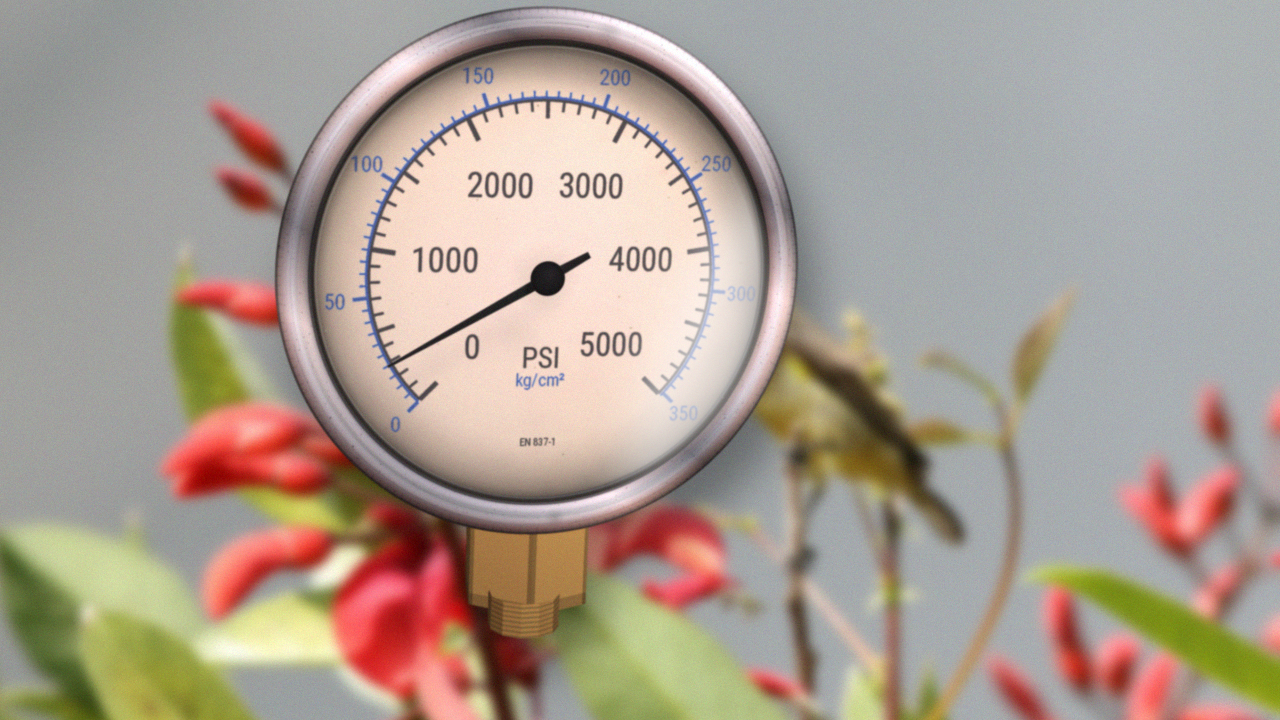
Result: 300 psi
